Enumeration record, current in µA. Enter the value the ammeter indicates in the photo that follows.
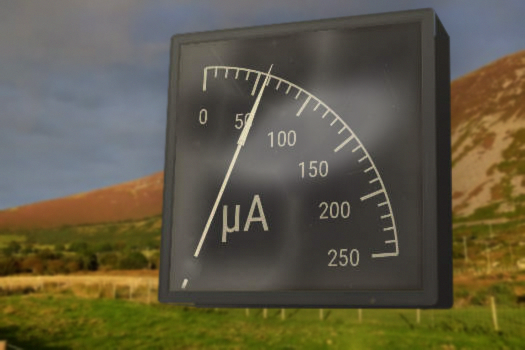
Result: 60 µA
